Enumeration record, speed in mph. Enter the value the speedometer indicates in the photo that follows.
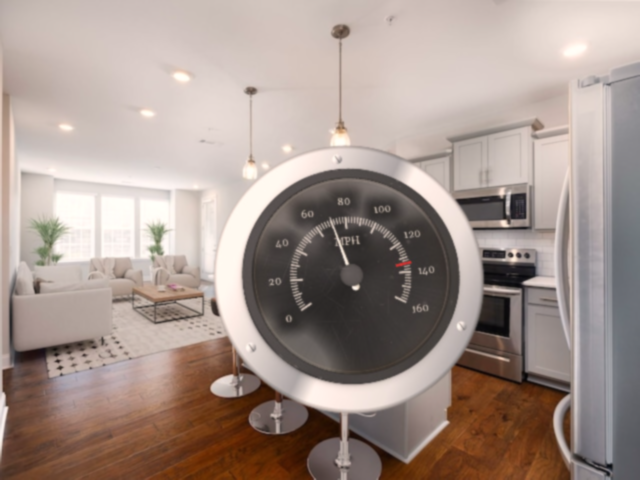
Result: 70 mph
